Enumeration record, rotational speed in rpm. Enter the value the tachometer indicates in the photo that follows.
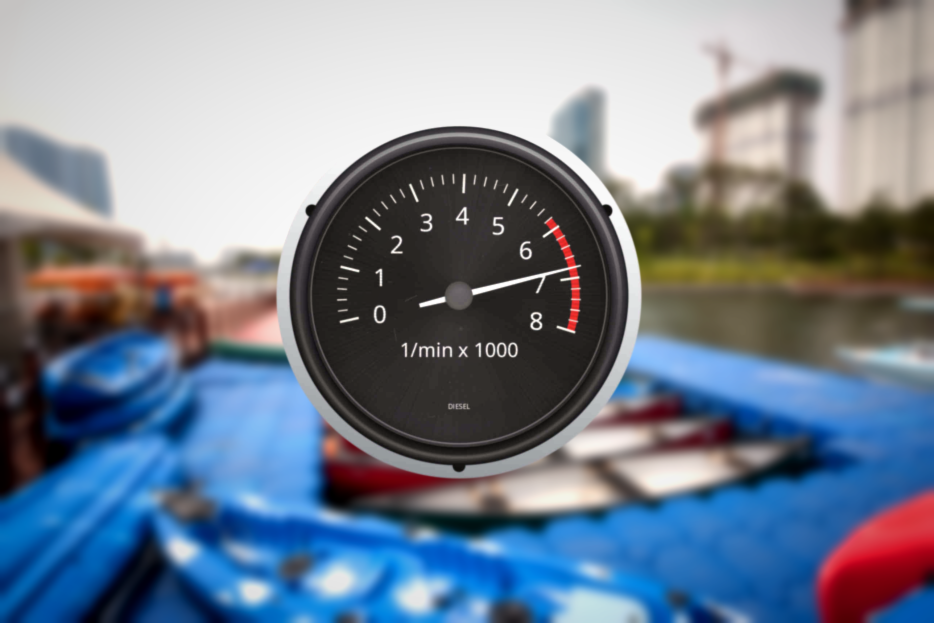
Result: 6800 rpm
